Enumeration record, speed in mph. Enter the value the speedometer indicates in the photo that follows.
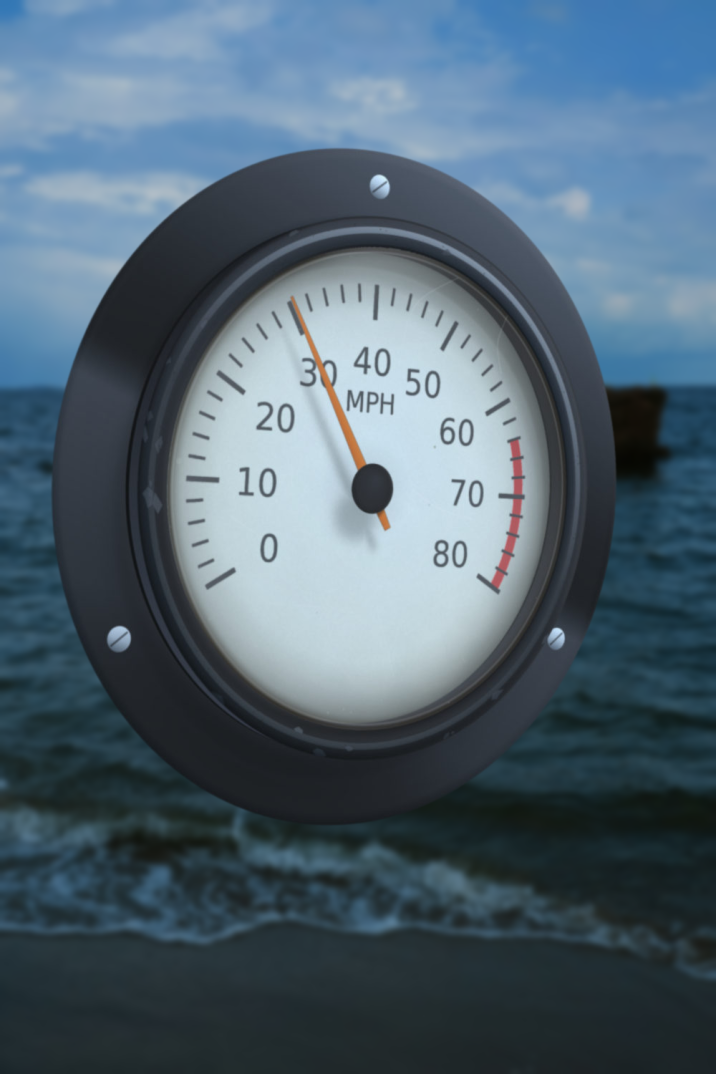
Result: 30 mph
